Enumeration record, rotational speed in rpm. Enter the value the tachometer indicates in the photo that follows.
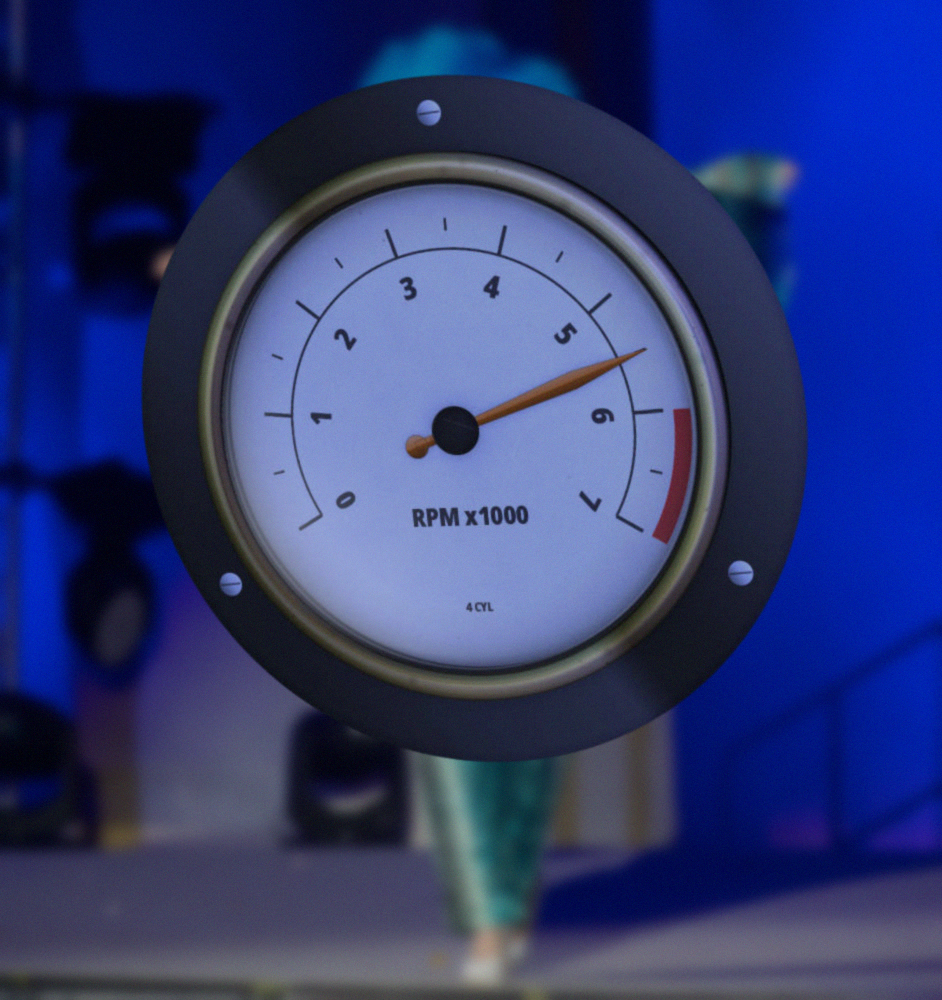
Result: 5500 rpm
